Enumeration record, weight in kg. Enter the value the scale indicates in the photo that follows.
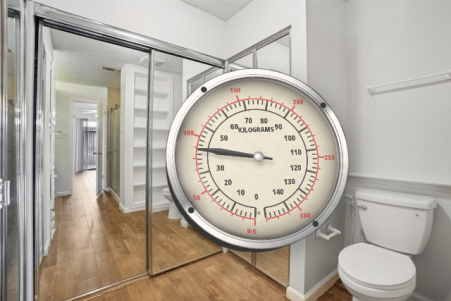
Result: 40 kg
